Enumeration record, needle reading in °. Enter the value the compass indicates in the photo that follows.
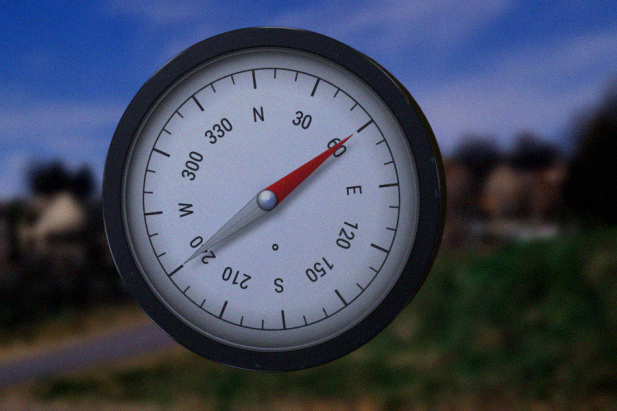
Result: 60 °
